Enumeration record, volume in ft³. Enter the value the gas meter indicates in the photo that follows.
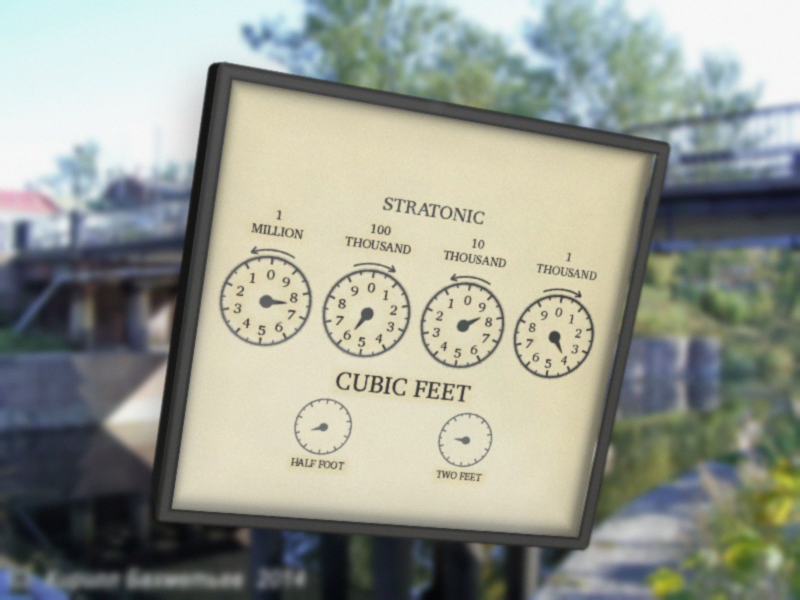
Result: 758400 ft³
